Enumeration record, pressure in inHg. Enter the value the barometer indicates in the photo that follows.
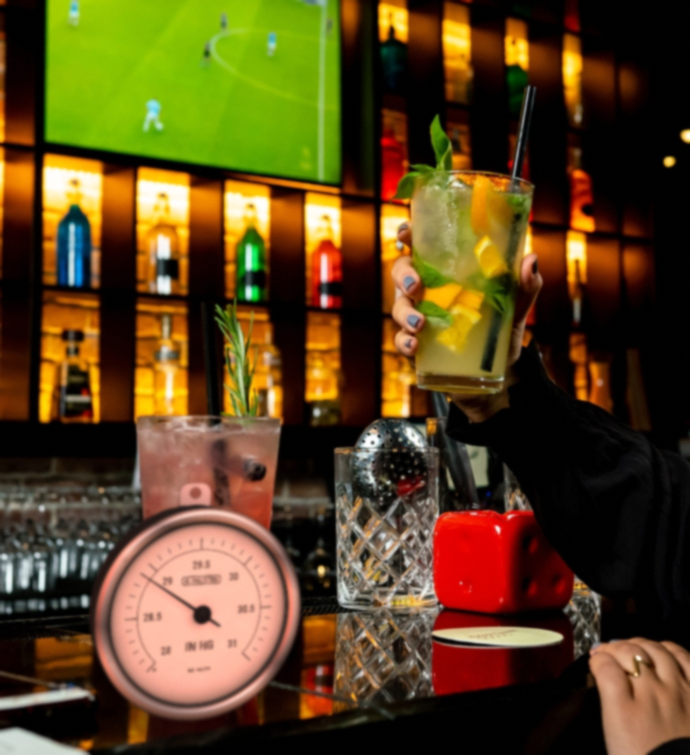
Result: 28.9 inHg
